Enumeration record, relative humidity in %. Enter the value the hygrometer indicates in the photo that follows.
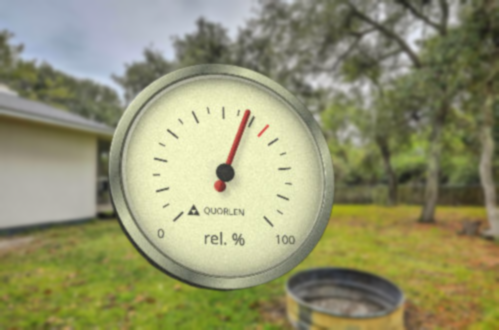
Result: 57.5 %
